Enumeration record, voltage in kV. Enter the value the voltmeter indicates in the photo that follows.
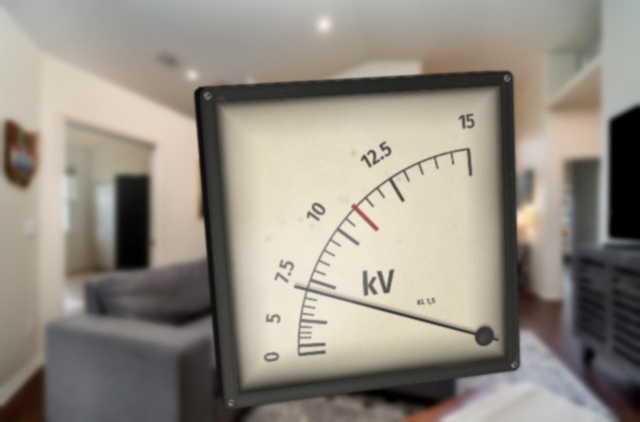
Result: 7 kV
